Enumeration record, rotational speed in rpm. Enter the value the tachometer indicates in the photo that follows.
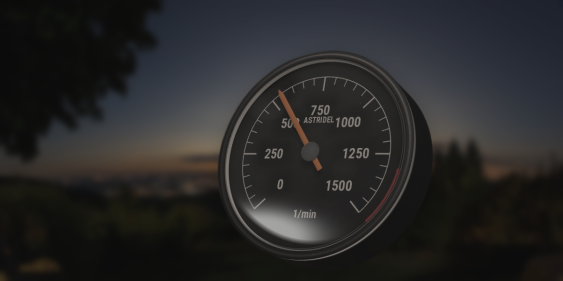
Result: 550 rpm
